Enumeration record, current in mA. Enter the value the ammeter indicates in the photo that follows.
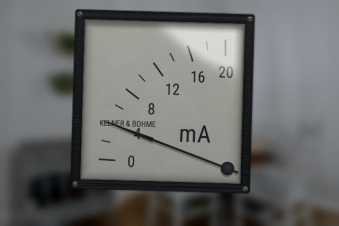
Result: 4 mA
